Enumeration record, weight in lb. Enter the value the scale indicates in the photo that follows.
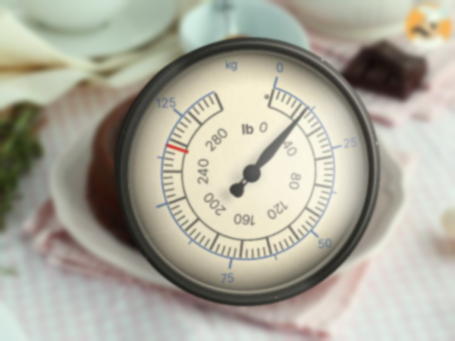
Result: 24 lb
